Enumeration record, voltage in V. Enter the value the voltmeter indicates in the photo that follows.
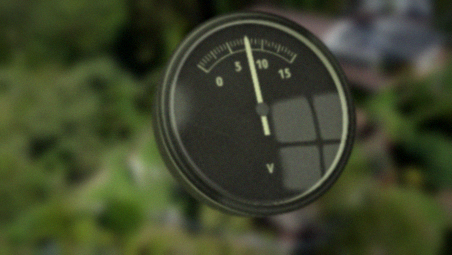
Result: 7.5 V
